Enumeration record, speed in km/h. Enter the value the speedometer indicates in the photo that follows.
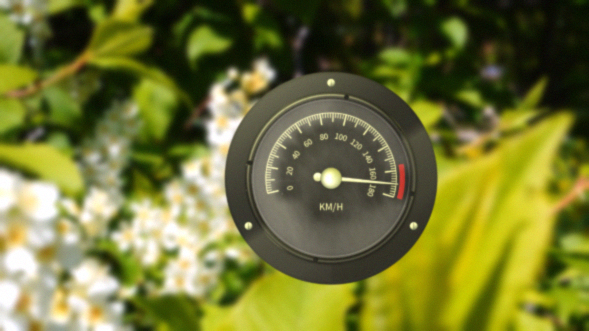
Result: 170 km/h
